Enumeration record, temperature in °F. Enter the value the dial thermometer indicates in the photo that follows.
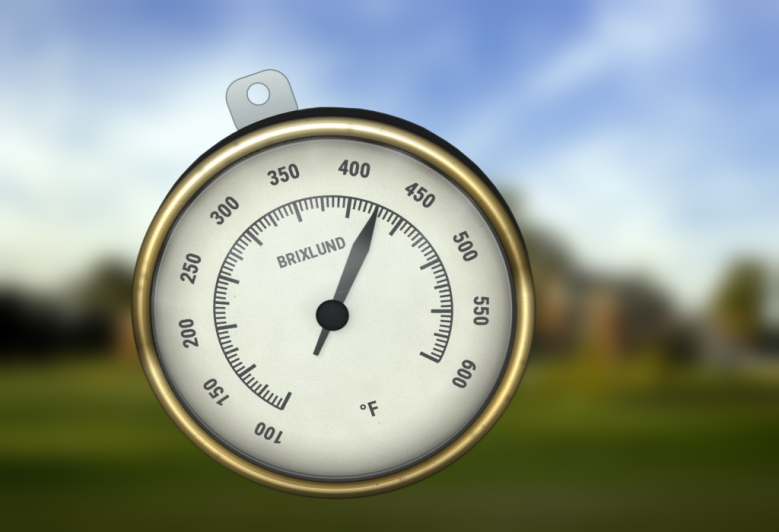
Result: 425 °F
